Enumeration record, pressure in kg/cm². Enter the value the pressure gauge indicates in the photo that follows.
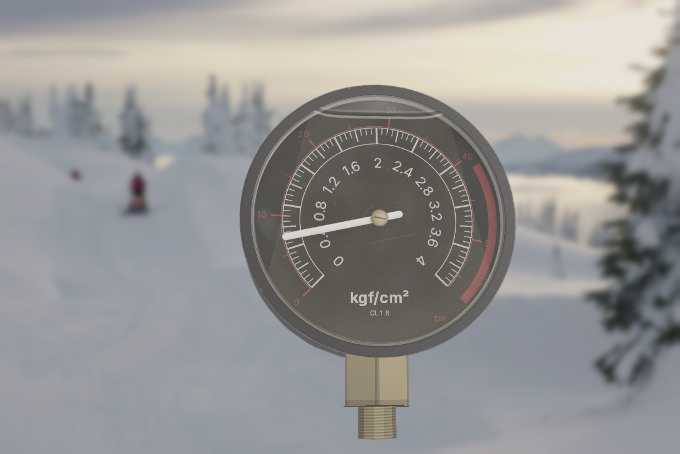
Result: 0.5 kg/cm²
